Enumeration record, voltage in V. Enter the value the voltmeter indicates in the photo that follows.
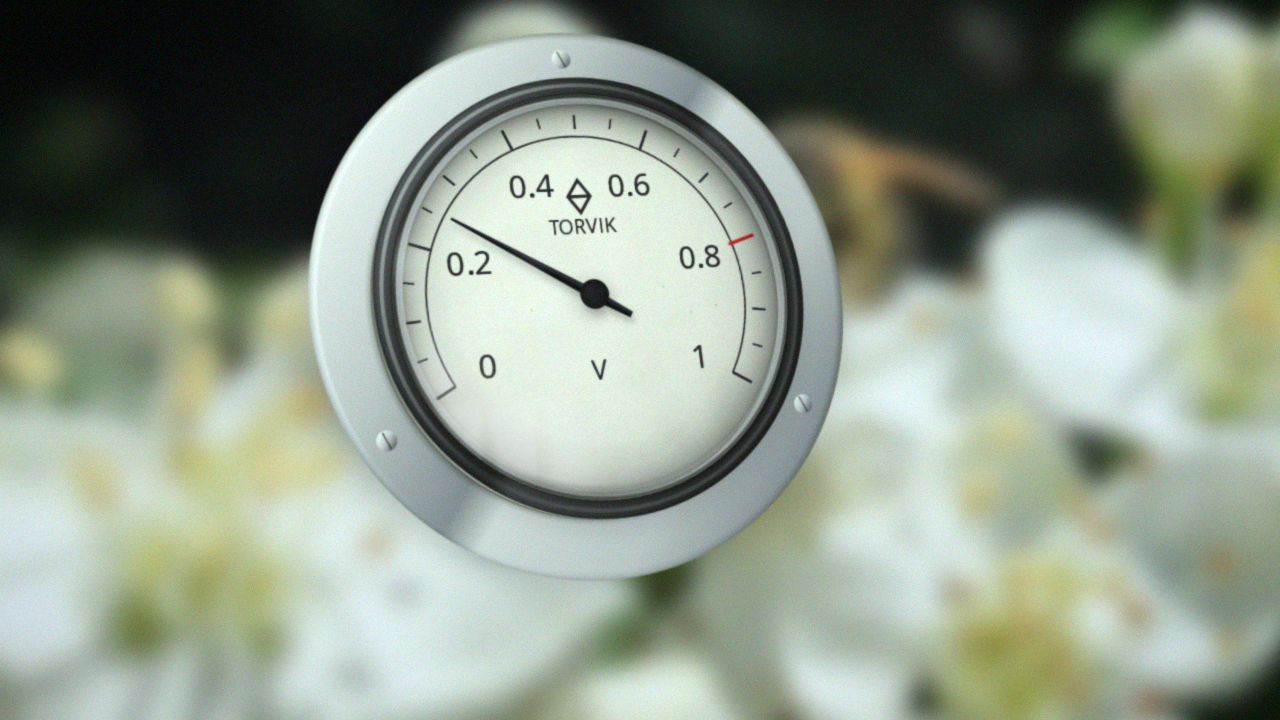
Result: 0.25 V
